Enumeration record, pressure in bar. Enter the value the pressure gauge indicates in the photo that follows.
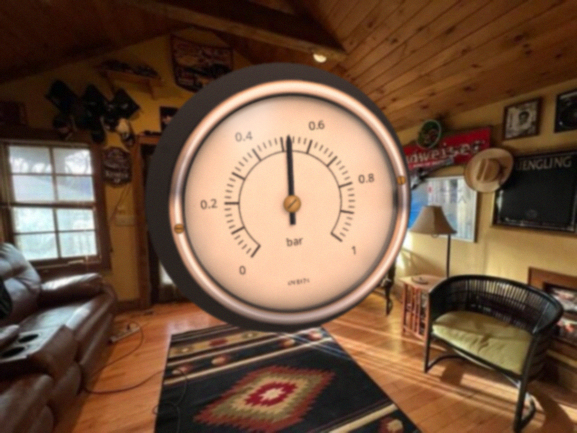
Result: 0.52 bar
